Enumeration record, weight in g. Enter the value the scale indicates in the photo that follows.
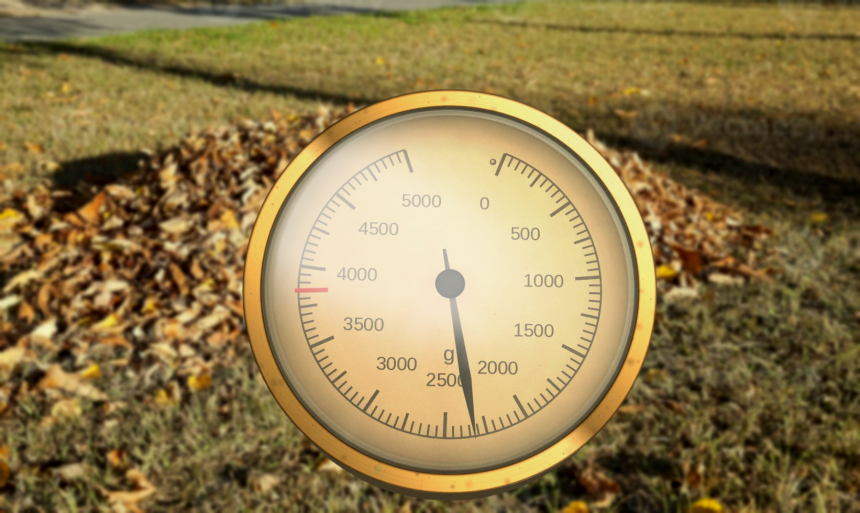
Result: 2325 g
